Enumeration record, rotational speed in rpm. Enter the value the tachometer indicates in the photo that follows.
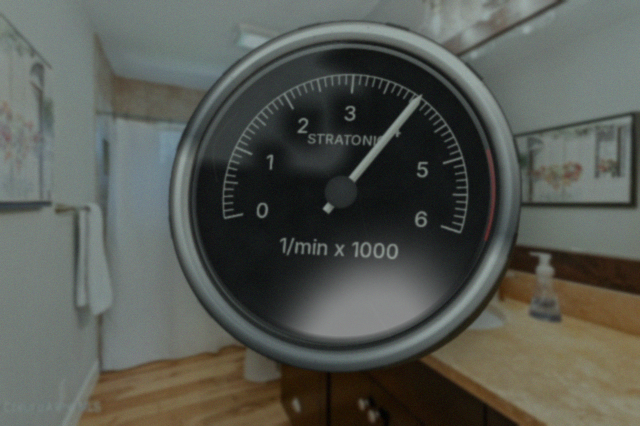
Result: 4000 rpm
